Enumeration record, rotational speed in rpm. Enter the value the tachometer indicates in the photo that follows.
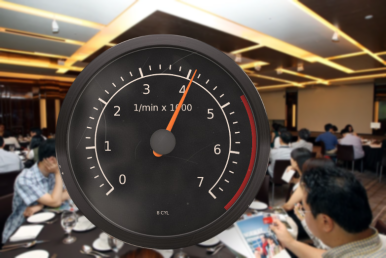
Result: 4100 rpm
